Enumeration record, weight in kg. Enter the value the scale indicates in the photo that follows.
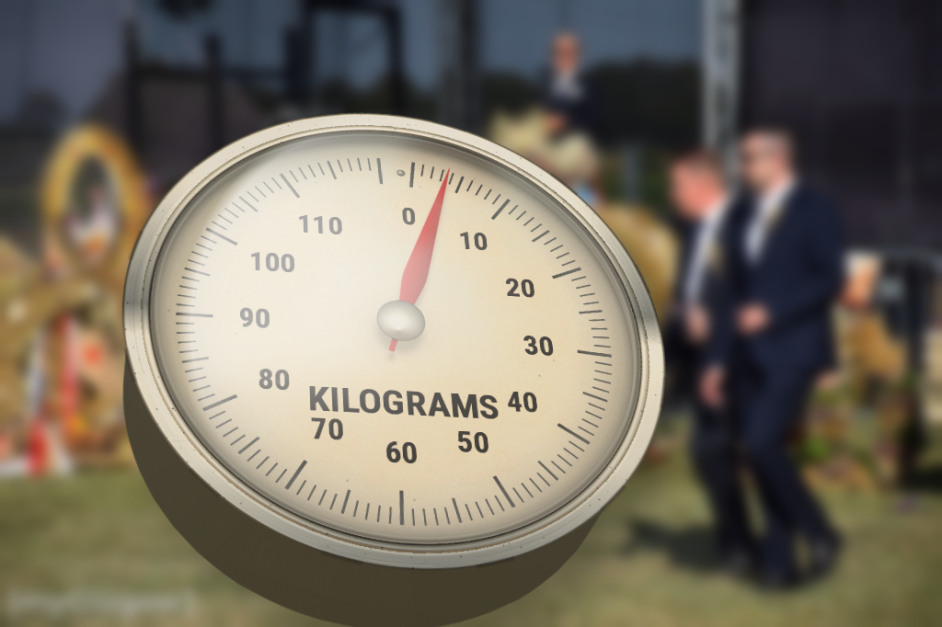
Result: 3.5 kg
